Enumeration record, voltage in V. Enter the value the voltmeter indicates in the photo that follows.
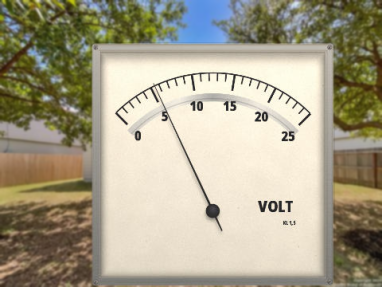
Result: 5.5 V
